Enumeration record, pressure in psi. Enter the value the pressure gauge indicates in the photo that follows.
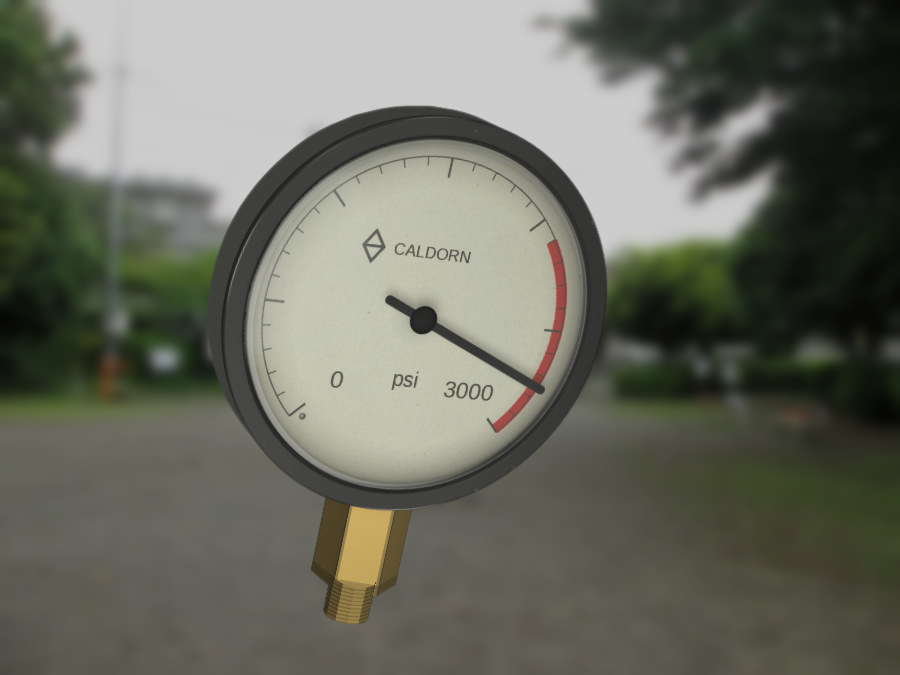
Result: 2750 psi
